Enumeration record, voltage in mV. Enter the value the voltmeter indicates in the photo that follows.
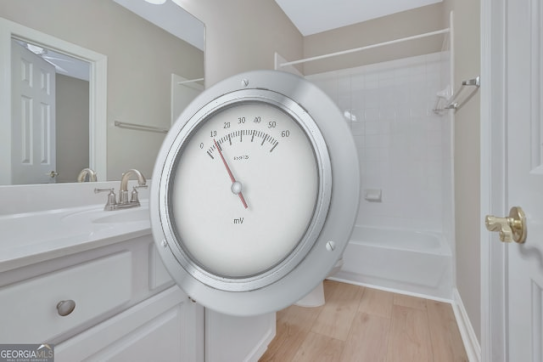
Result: 10 mV
